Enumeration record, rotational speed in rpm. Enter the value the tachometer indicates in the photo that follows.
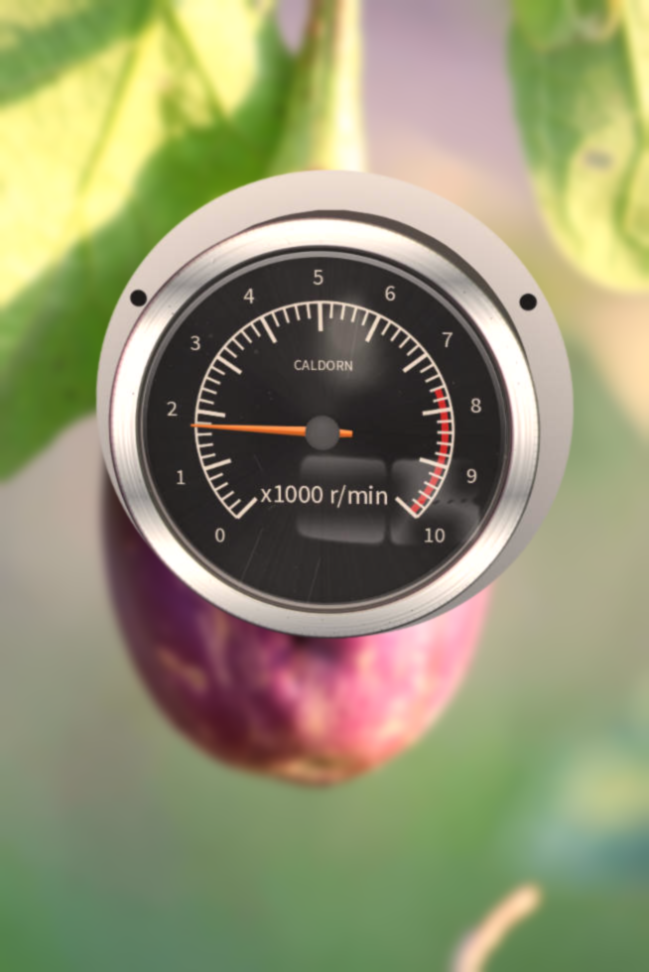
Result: 1800 rpm
